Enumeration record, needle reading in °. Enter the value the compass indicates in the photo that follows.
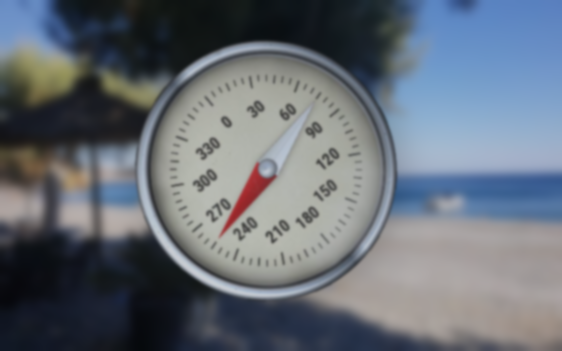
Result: 255 °
